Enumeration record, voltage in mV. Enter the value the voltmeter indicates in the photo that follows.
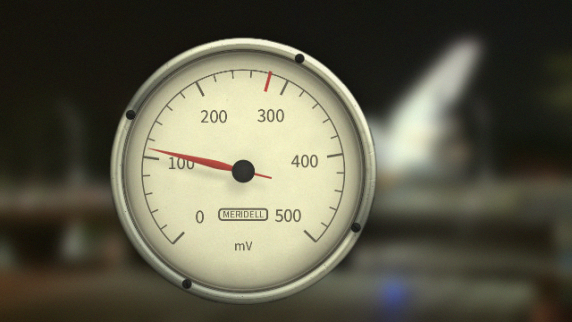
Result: 110 mV
